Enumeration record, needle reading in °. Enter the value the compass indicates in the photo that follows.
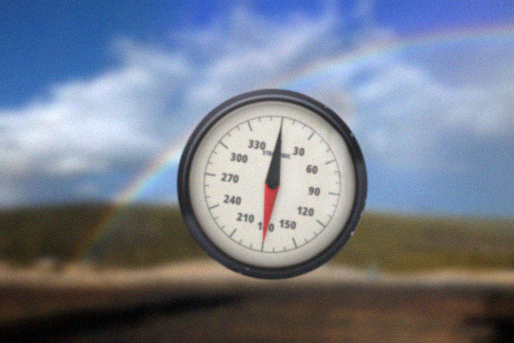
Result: 180 °
